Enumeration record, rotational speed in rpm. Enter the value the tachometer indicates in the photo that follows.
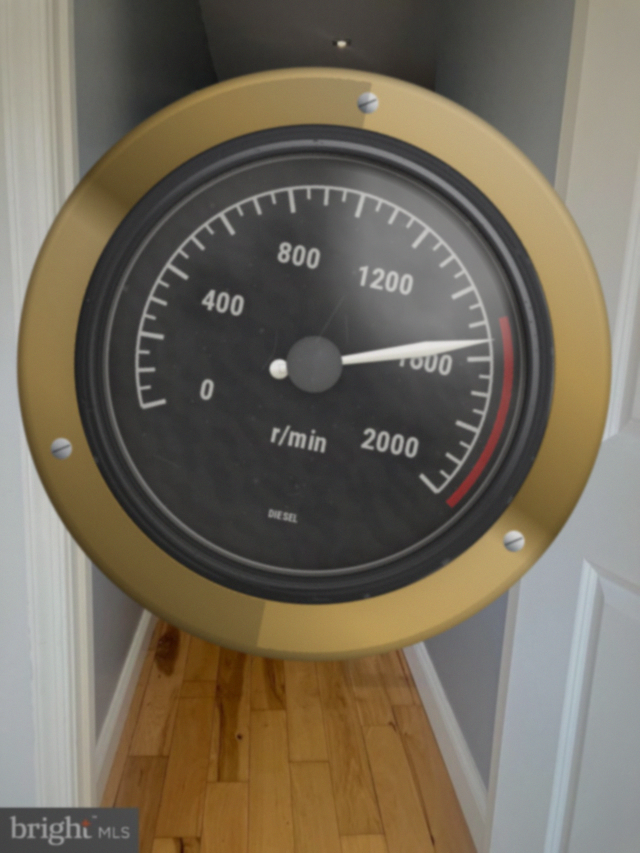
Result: 1550 rpm
